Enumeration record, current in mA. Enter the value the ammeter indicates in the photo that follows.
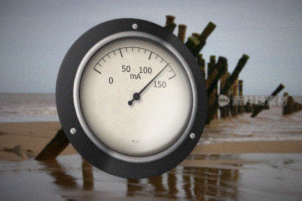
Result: 130 mA
